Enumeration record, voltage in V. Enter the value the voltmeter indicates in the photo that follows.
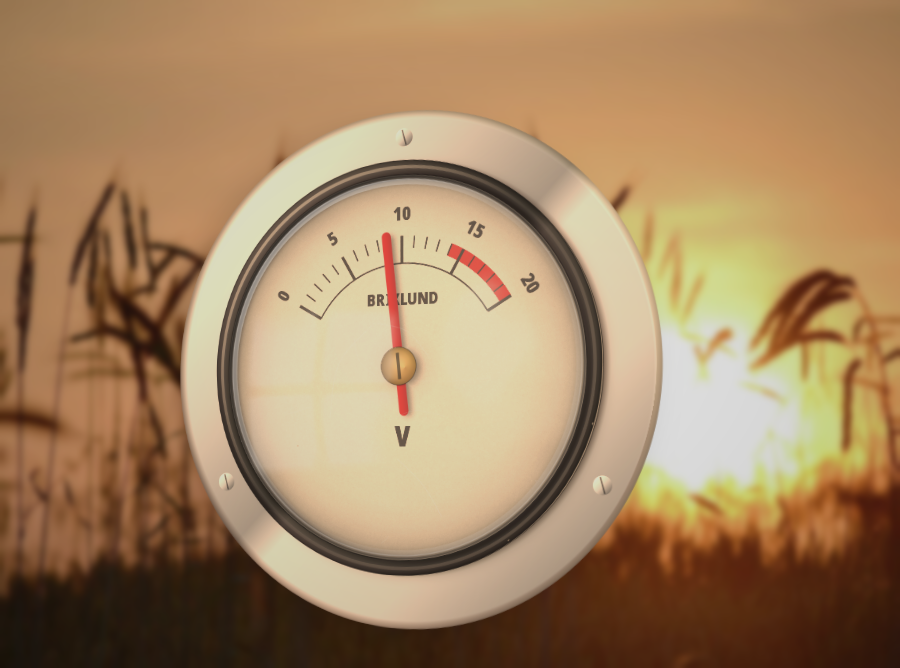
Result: 9 V
